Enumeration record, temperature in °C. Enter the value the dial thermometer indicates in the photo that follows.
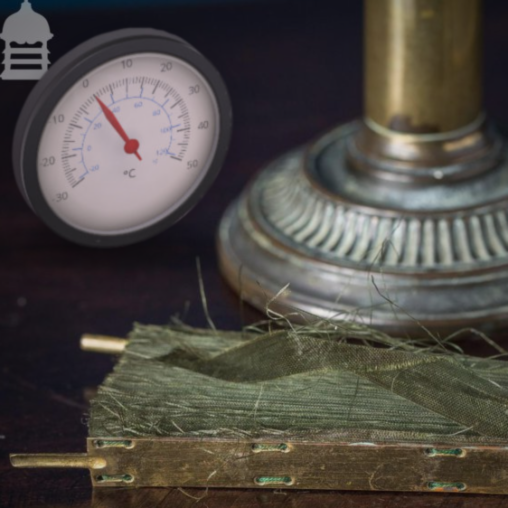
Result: 0 °C
